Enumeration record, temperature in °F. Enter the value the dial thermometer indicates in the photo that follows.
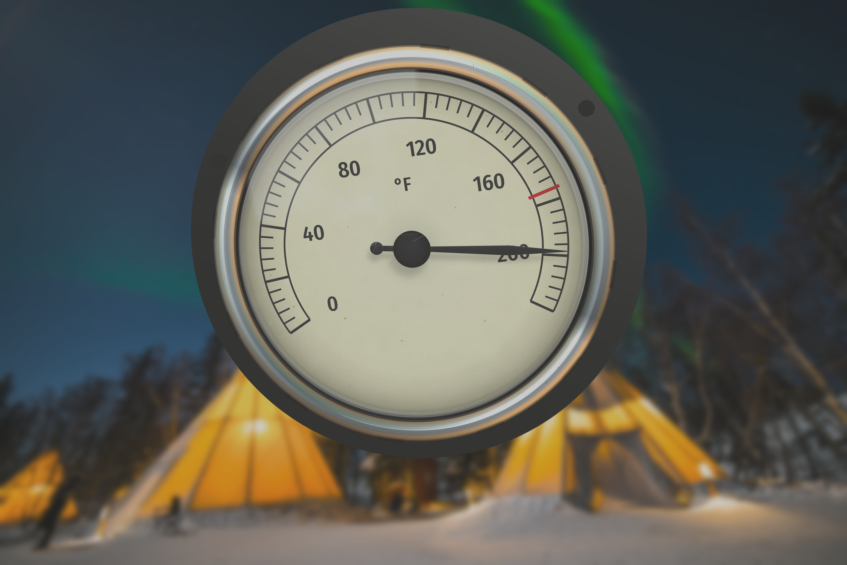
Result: 198 °F
